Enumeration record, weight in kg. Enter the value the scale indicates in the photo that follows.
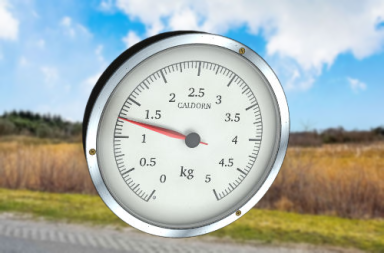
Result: 1.25 kg
